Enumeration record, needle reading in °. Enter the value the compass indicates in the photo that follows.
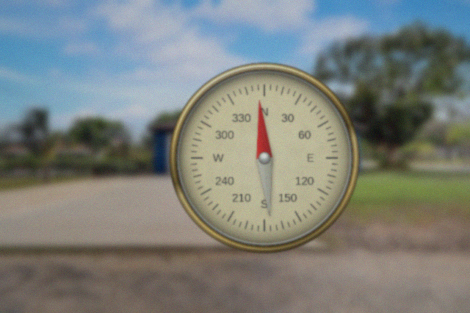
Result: 355 °
